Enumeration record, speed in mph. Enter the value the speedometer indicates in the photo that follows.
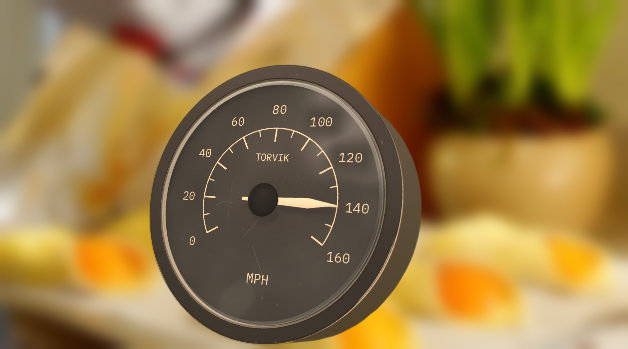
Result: 140 mph
